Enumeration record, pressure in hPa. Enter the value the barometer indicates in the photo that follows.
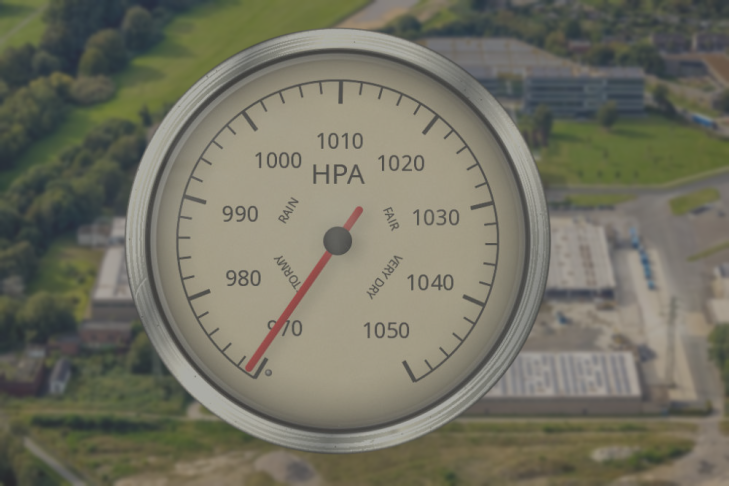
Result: 971 hPa
